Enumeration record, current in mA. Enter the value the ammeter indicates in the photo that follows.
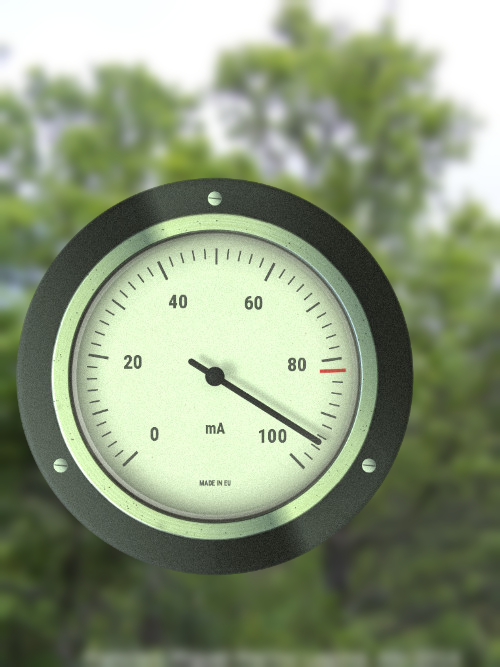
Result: 95 mA
